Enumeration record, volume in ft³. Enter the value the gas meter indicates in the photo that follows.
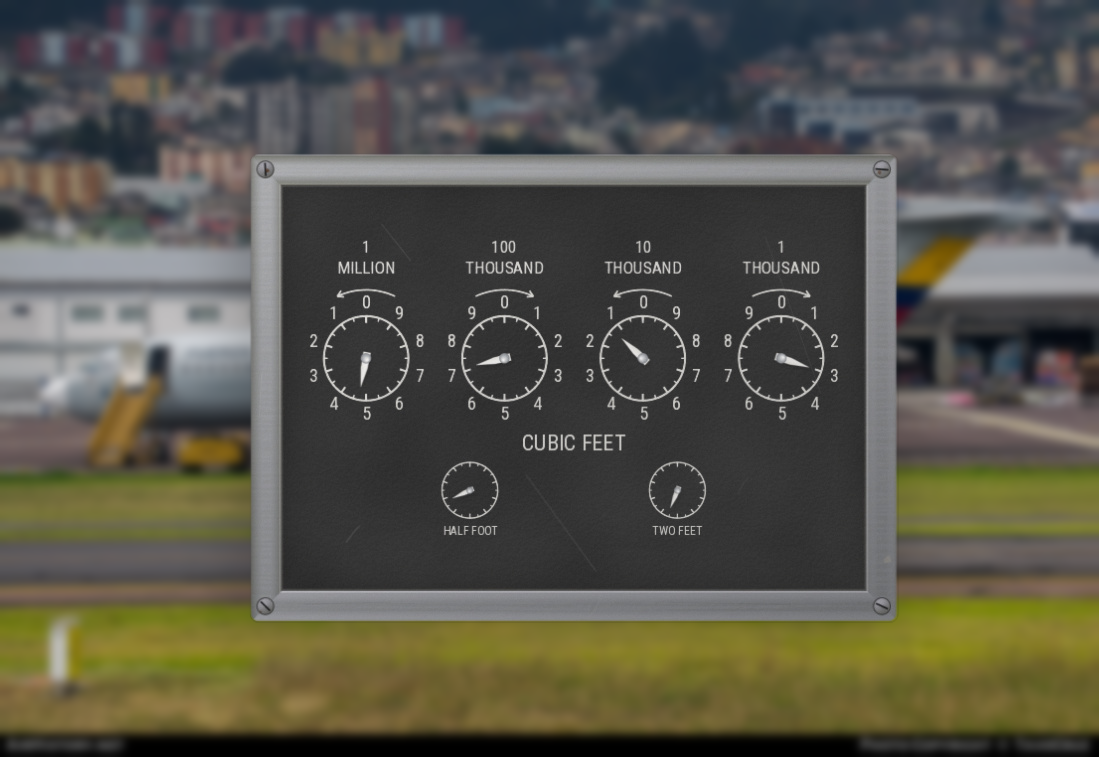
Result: 471300 ft³
